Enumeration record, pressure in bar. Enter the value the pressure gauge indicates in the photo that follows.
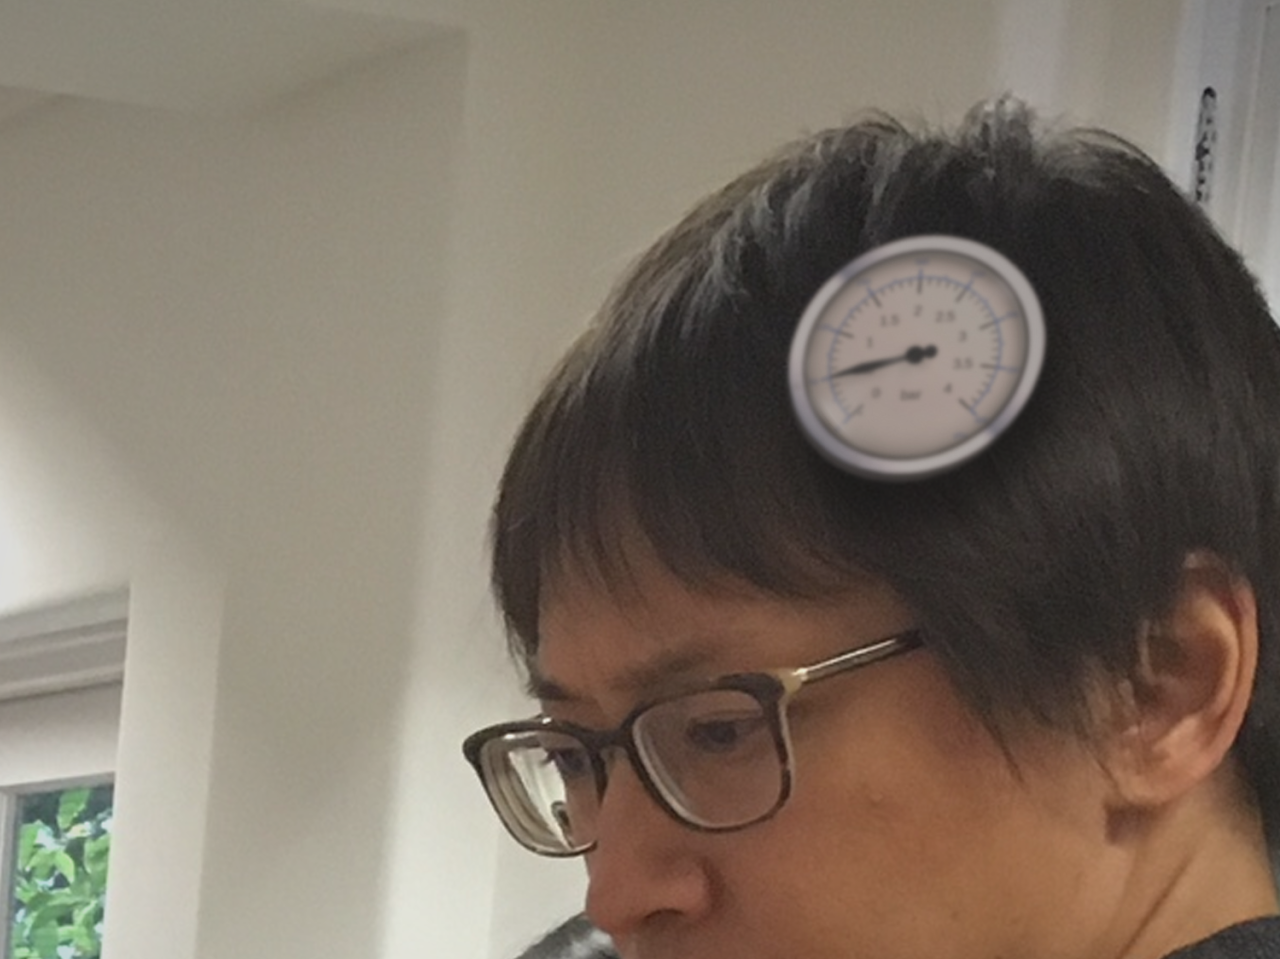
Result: 0.5 bar
